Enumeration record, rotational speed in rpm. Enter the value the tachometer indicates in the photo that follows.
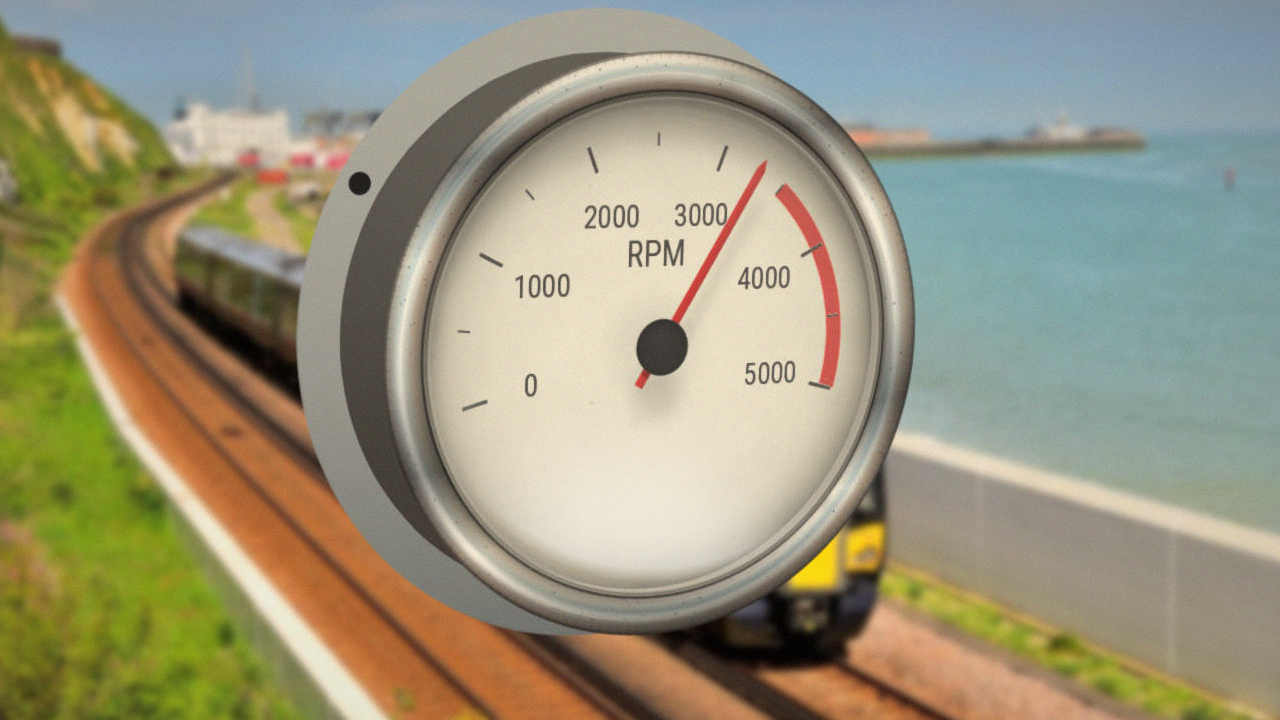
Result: 3250 rpm
